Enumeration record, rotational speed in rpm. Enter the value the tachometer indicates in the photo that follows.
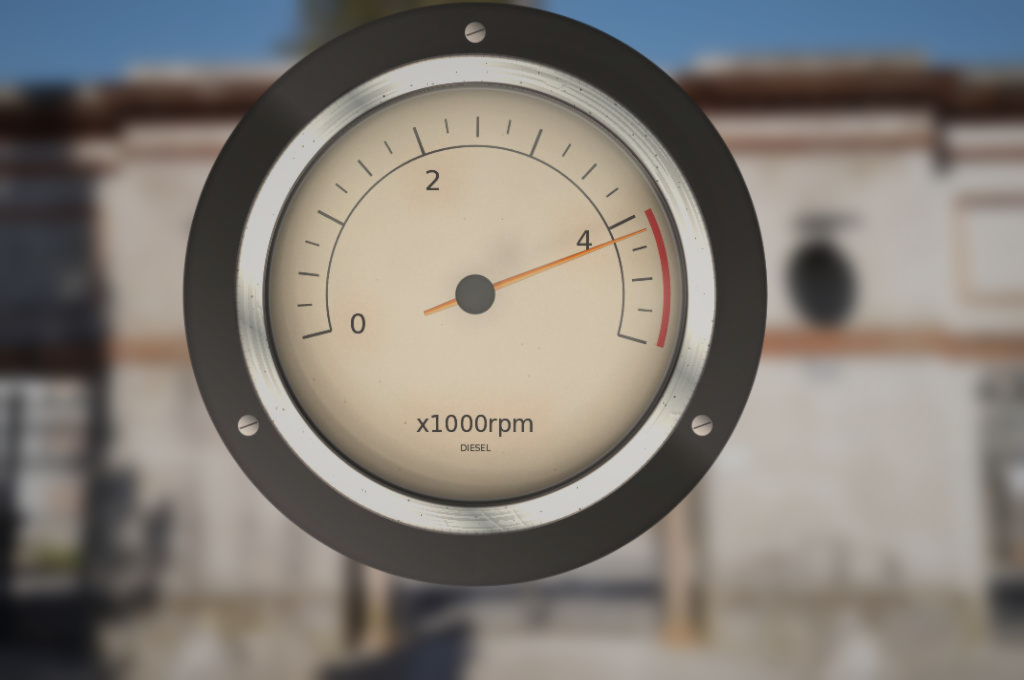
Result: 4125 rpm
